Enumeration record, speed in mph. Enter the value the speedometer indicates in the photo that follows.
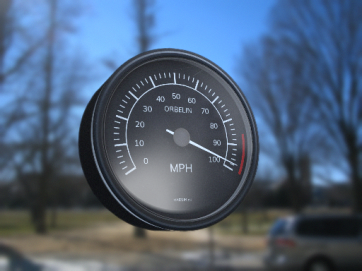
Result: 98 mph
